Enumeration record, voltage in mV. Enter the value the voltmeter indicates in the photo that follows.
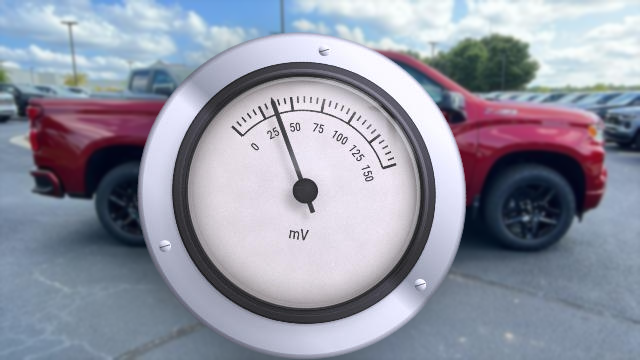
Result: 35 mV
